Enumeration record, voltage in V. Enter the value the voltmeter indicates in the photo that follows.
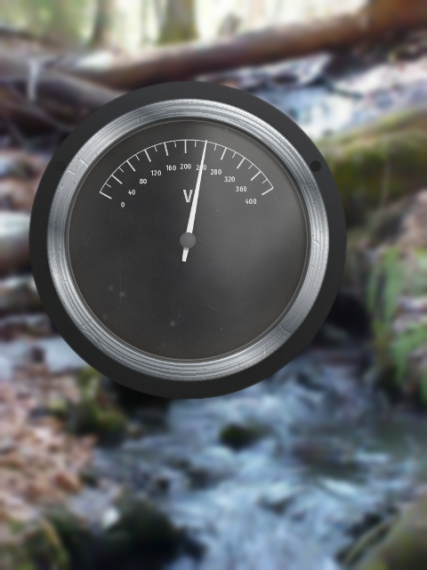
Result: 240 V
